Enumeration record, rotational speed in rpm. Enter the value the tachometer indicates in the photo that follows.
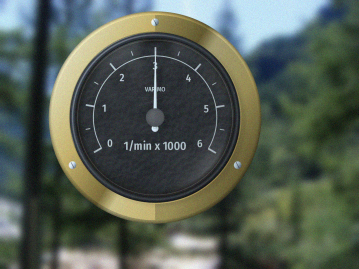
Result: 3000 rpm
